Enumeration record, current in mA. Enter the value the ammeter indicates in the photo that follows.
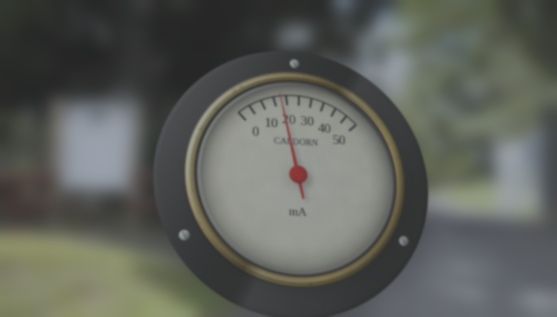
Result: 17.5 mA
